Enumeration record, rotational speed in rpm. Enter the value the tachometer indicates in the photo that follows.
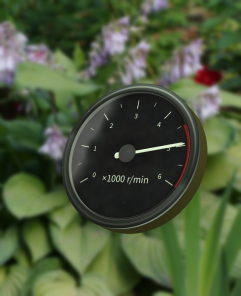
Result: 5000 rpm
